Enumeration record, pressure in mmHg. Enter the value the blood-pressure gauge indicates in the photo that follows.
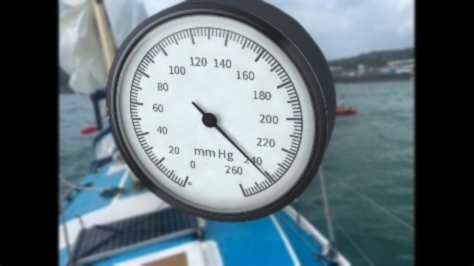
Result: 240 mmHg
